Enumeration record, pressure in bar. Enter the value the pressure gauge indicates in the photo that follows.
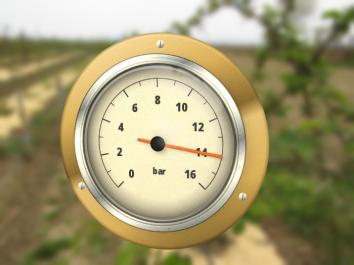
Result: 14 bar
